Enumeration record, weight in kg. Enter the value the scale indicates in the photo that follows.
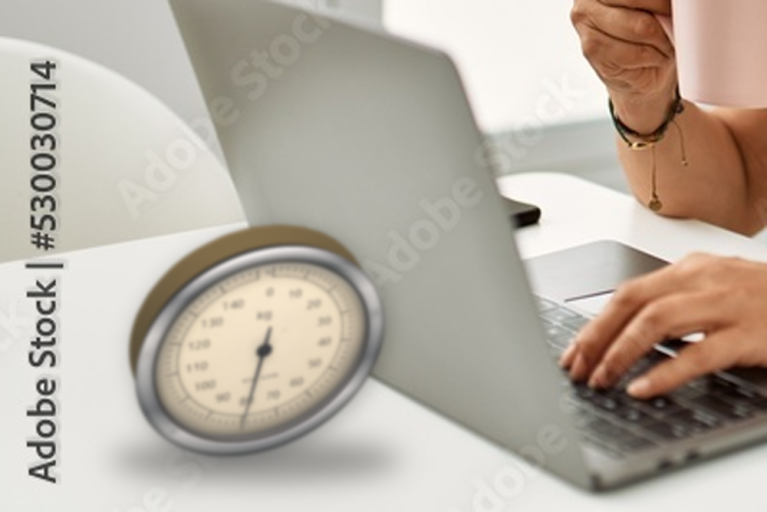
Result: 80 kg
